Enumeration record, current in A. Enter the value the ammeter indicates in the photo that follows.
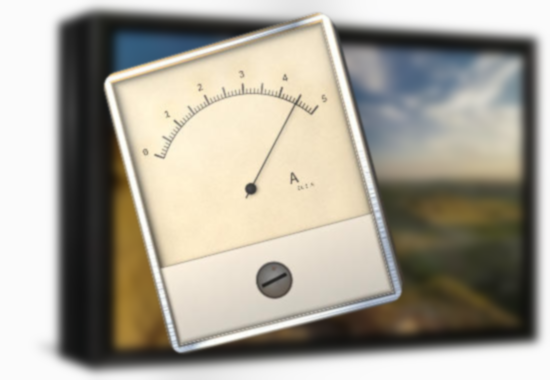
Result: 4.5 A
